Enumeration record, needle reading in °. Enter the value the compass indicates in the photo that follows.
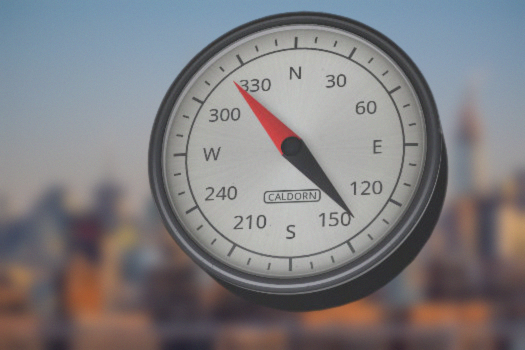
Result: 320 °
